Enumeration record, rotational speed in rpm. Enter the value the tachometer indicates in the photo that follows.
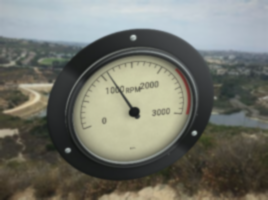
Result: 1100 rpm
